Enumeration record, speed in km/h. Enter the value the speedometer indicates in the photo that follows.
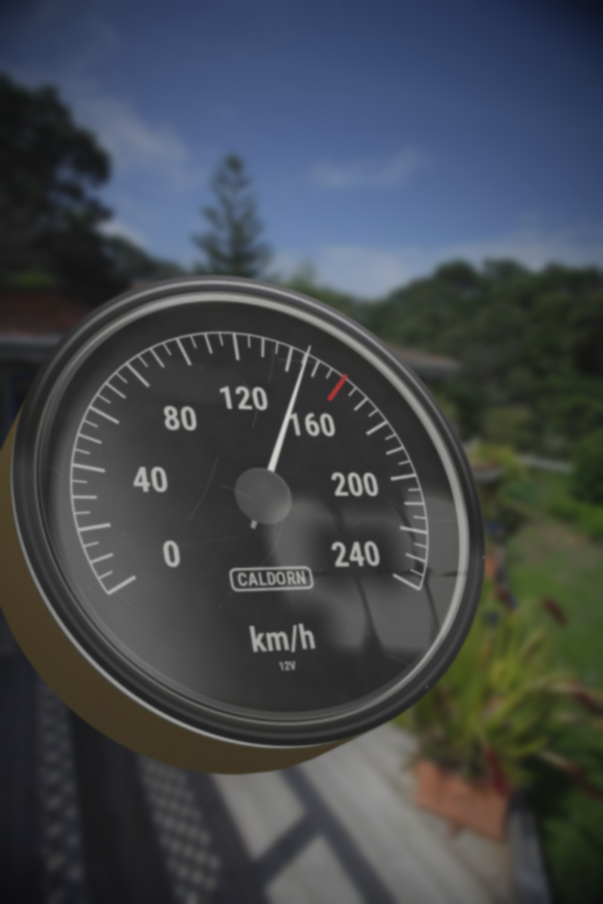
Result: 145 km/h
